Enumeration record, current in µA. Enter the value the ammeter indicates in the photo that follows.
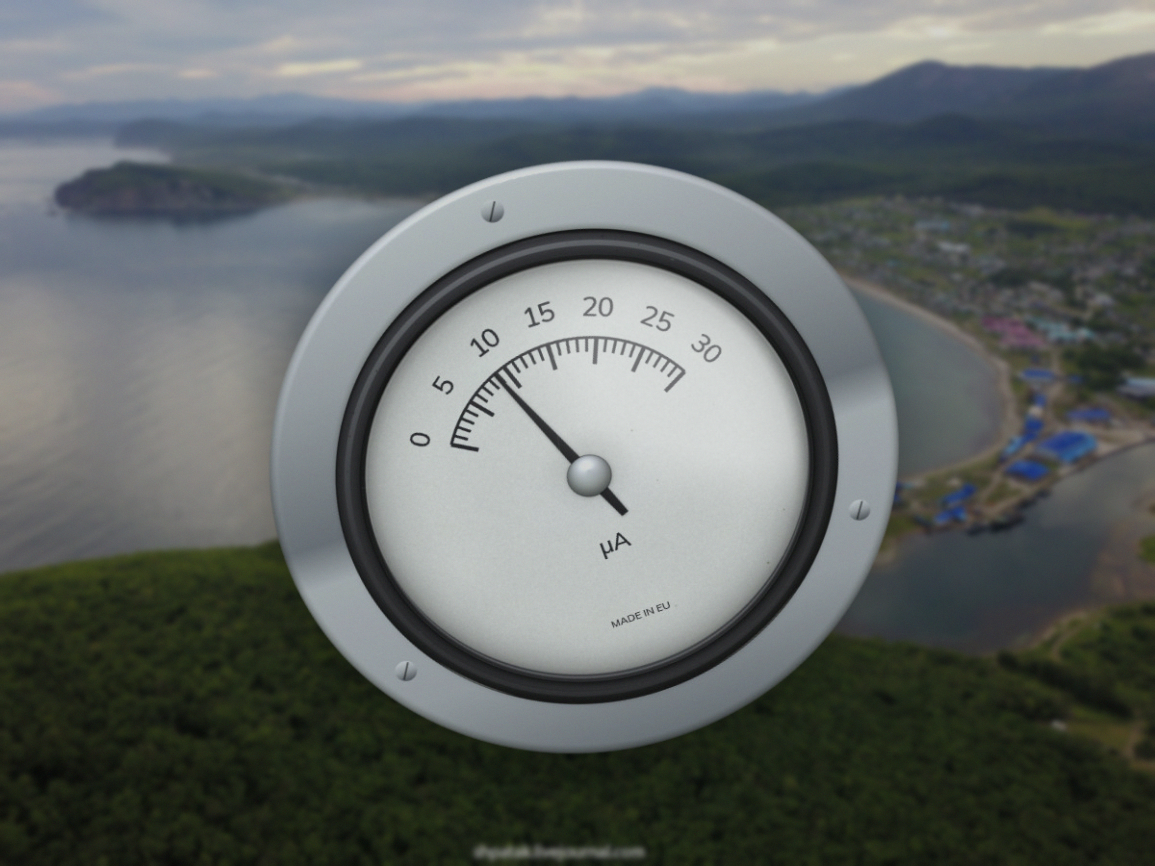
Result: 9 µA
